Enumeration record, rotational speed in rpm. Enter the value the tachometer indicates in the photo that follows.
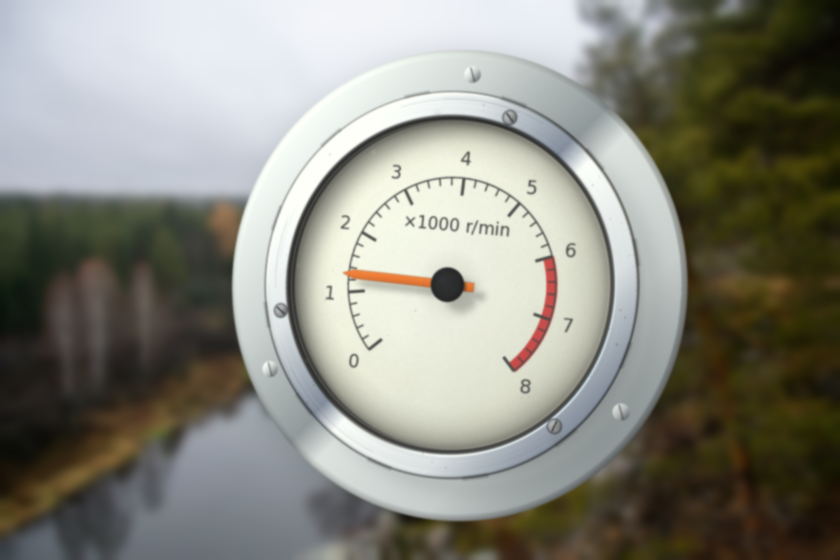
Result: 1300 rpm
